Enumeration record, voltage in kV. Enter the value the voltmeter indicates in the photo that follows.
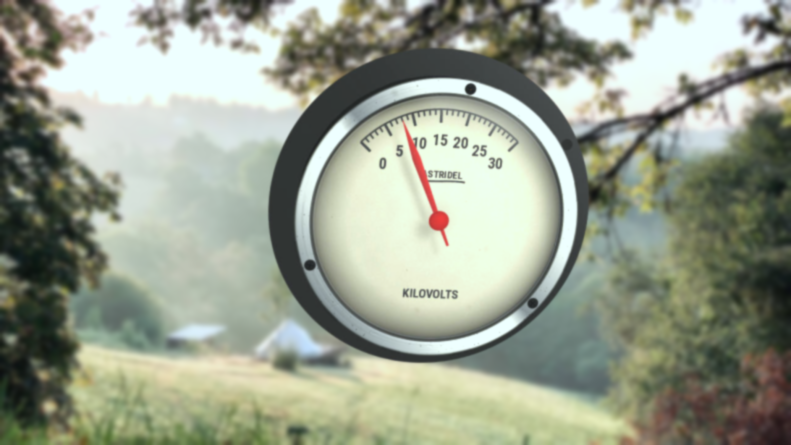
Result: 8 kV
